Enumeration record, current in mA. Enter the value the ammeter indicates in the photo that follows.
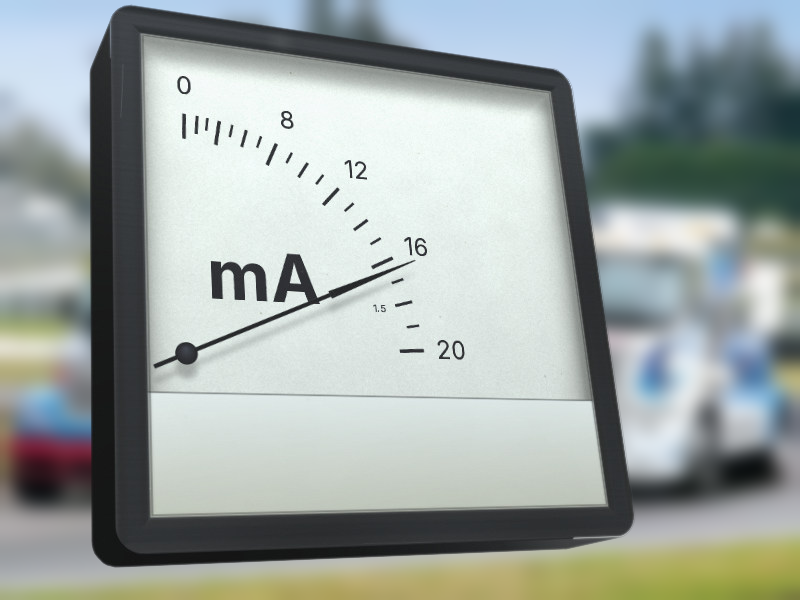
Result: 16.5 mA
